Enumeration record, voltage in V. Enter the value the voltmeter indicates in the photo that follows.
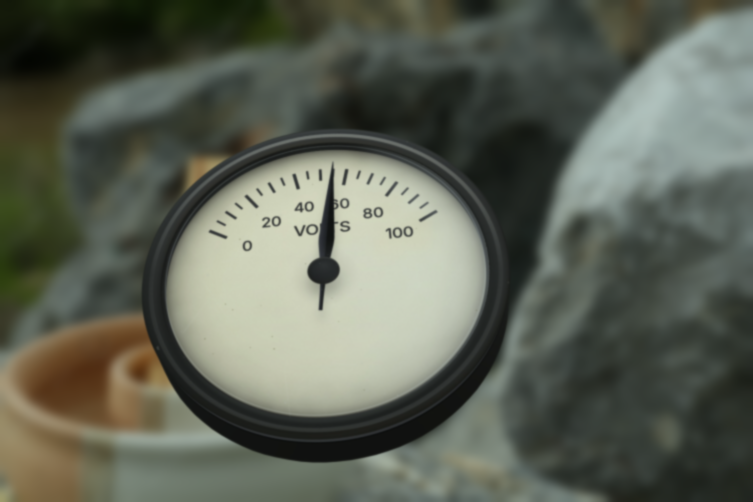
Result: 55 V
